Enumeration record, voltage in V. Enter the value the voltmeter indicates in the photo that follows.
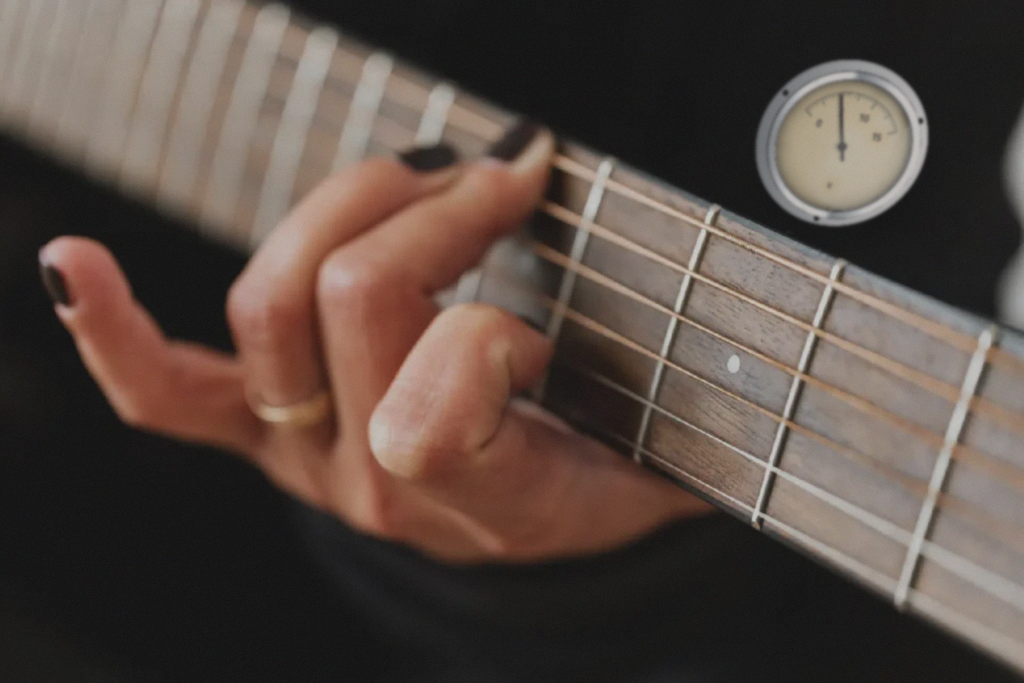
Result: 5 V
